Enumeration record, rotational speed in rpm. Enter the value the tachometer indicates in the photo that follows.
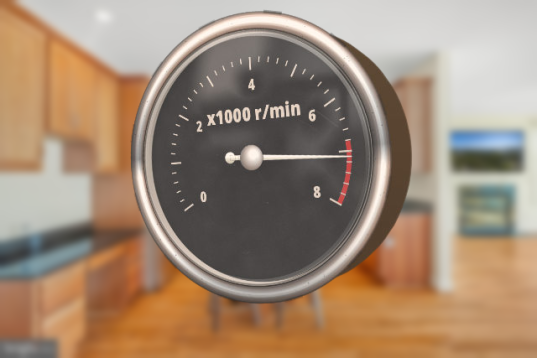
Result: 7100 rpm
